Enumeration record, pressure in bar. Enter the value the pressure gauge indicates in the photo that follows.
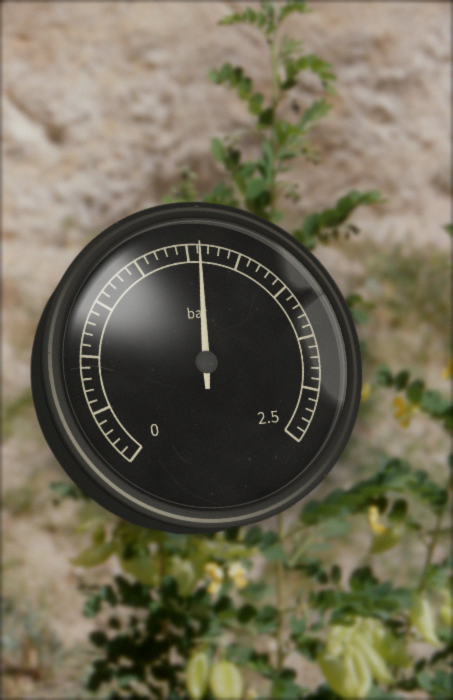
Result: 1.3 bar
